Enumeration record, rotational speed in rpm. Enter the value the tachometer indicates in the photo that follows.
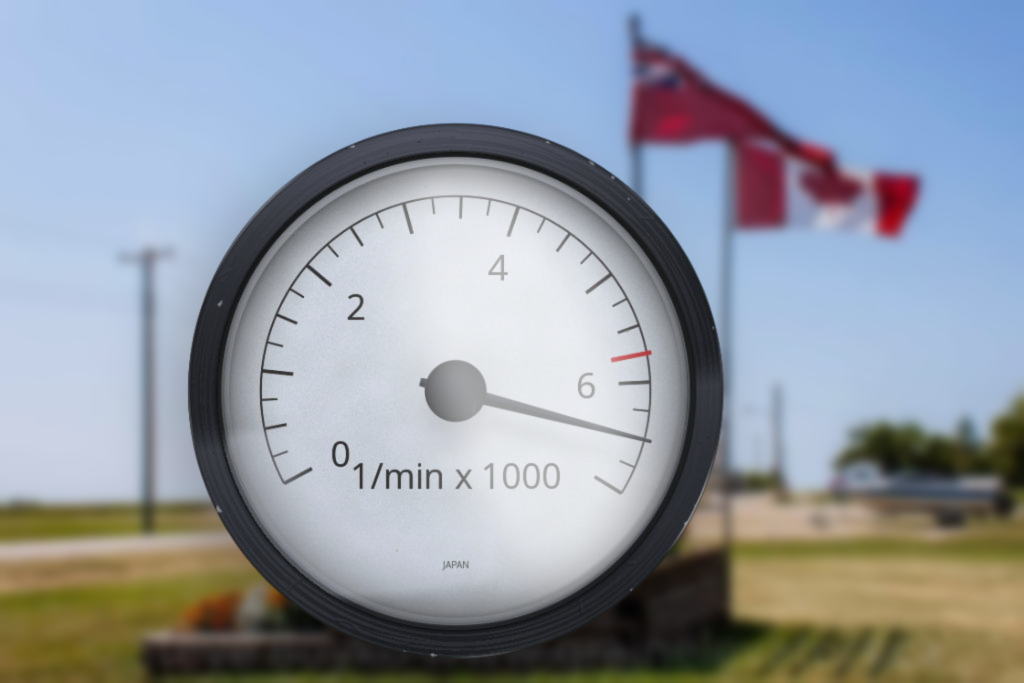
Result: 6500 rpm
